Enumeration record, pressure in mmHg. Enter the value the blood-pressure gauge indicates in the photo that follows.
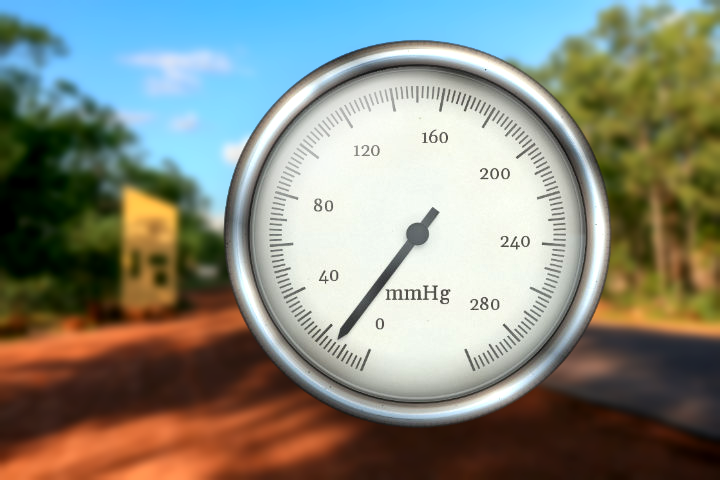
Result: 14 mmHg
